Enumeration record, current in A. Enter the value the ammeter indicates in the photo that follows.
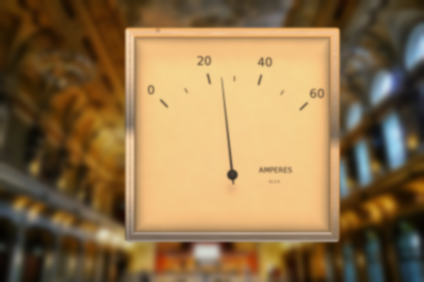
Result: 25 A
